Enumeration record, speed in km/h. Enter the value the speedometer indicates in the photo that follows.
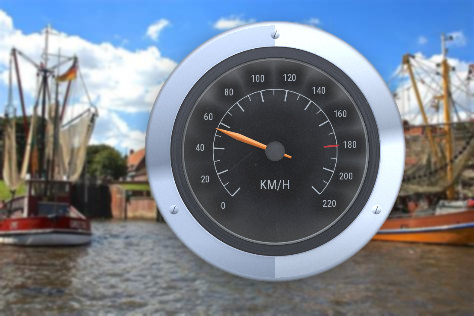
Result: 55 km/h
